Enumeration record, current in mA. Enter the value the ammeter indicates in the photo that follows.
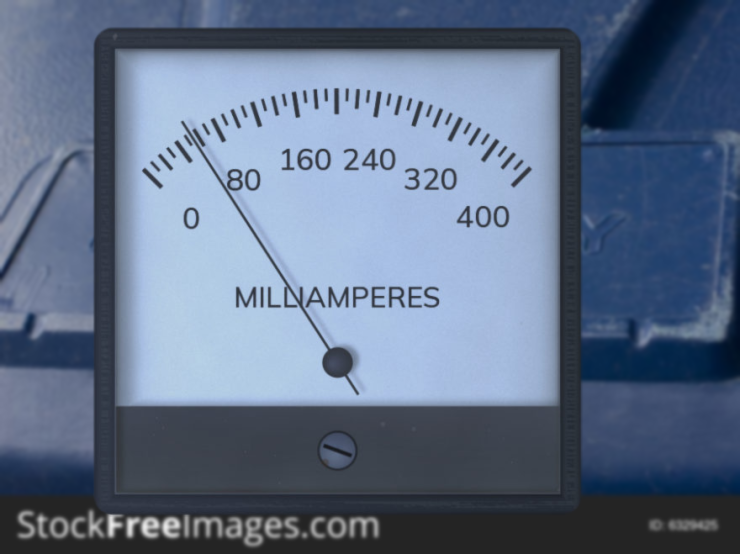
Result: 55 mA
